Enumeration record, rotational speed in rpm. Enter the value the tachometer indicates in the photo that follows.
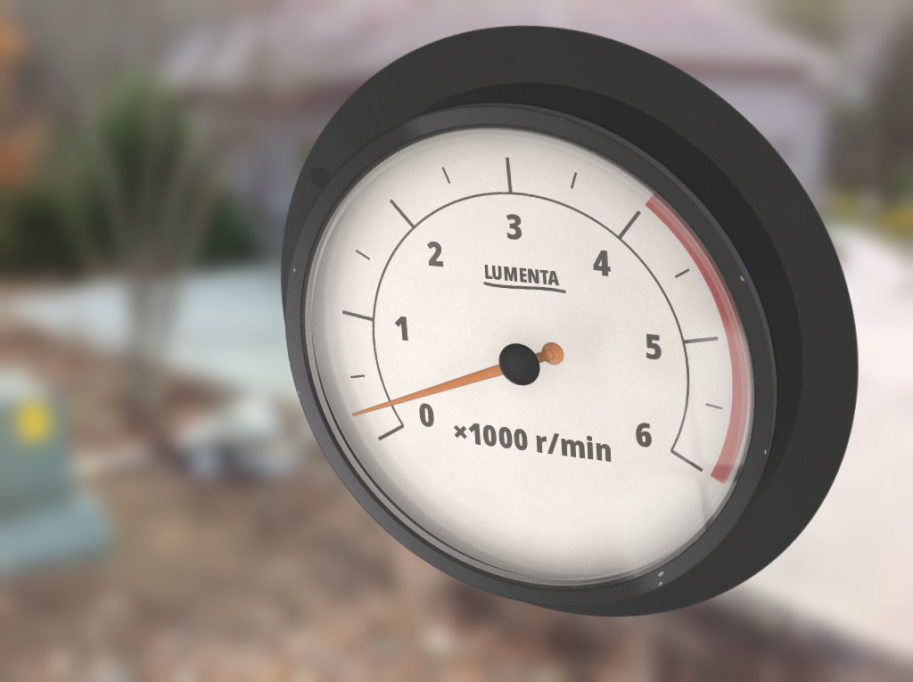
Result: 250 rpm
